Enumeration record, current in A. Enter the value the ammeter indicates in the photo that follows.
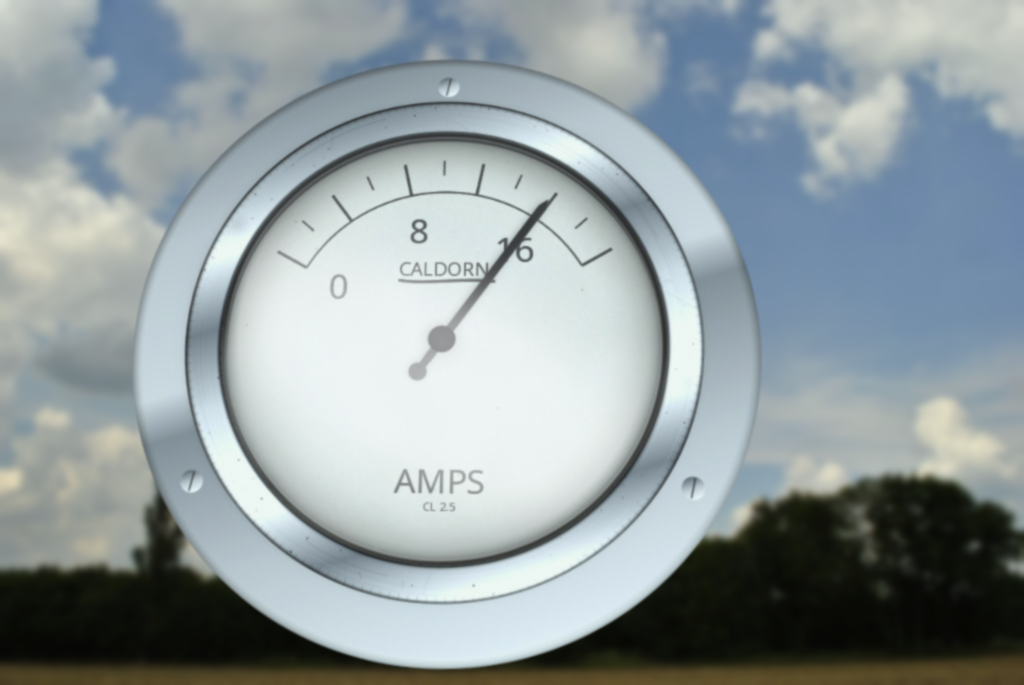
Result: 16 A
